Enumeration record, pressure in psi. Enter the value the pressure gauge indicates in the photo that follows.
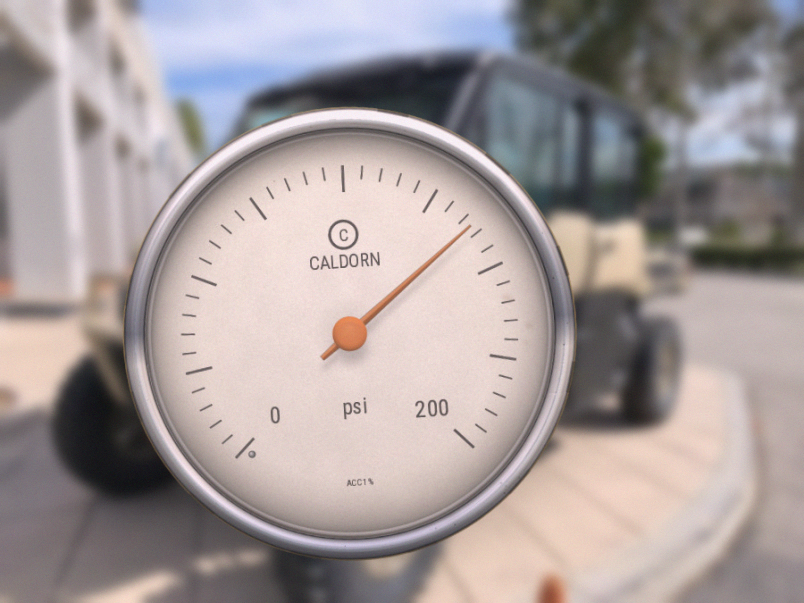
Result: 137.5 psi
